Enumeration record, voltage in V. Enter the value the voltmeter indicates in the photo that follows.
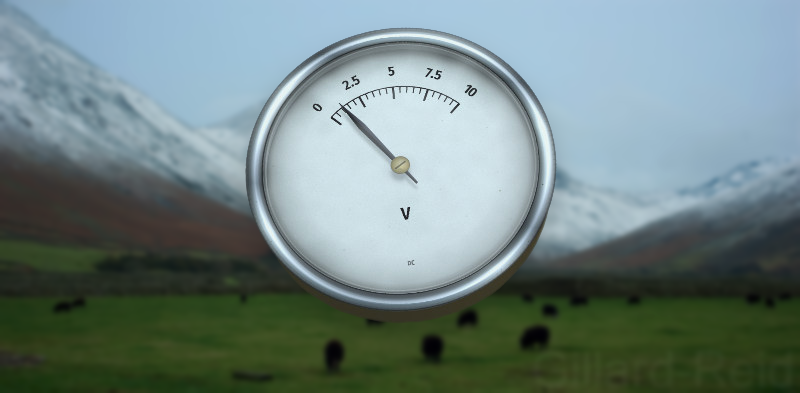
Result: 1 V
